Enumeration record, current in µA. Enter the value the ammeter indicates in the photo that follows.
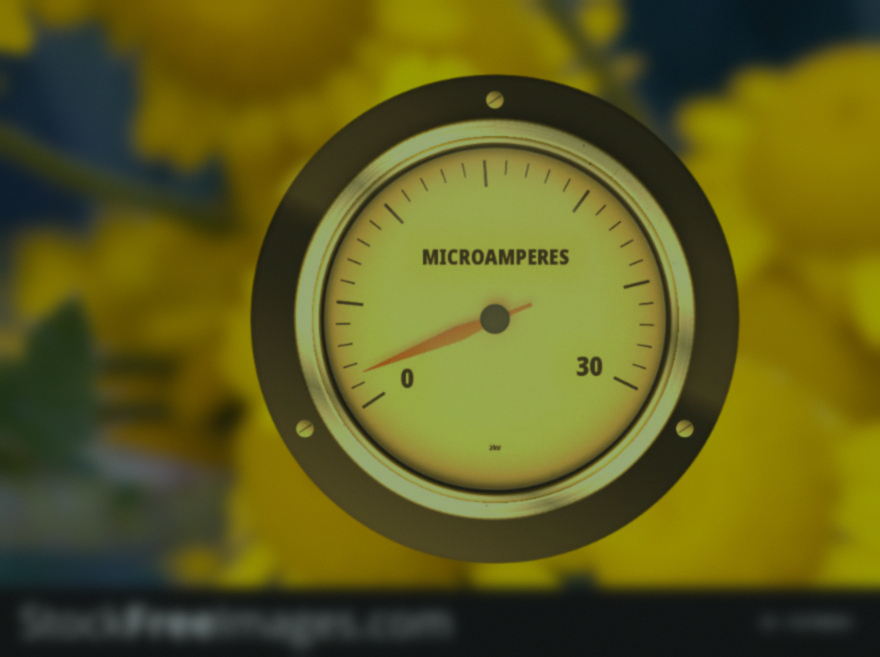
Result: 1.5 µA
